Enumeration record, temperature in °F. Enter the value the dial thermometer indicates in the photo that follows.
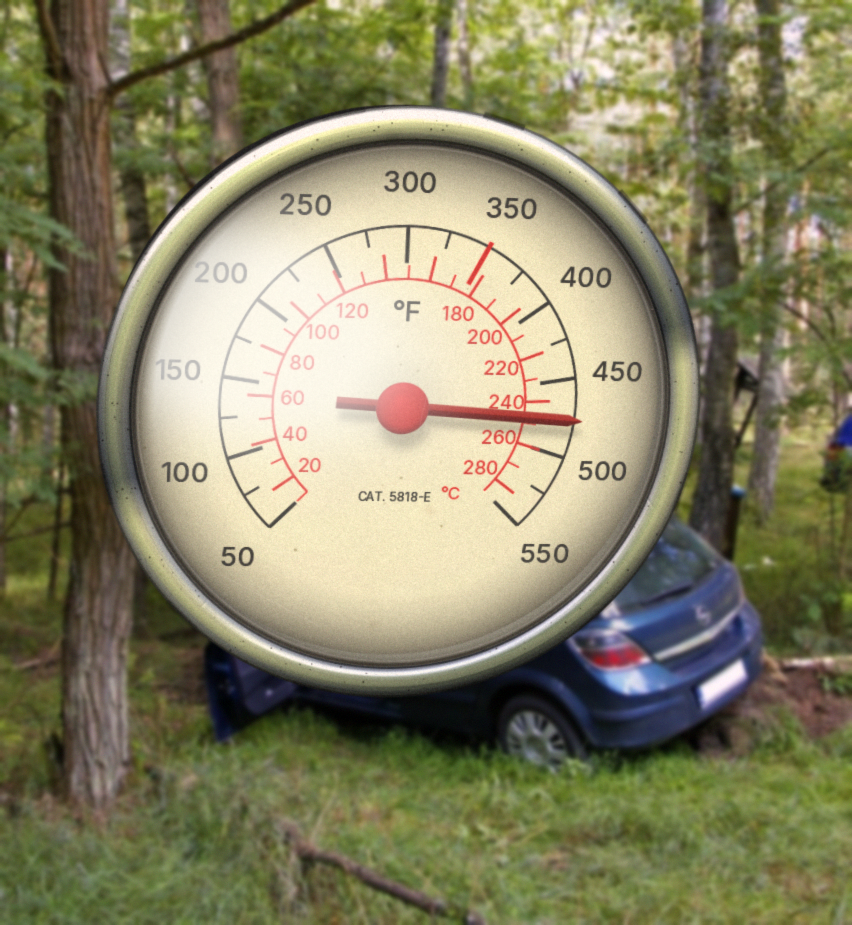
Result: 475 °F
